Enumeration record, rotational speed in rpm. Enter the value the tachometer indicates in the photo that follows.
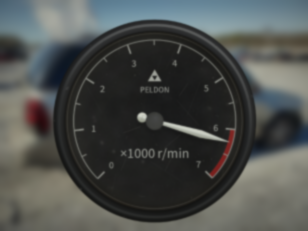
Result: 6250 rpm
